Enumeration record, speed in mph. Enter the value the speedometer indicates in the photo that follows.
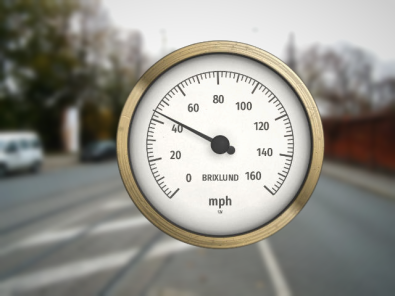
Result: 44 mph
